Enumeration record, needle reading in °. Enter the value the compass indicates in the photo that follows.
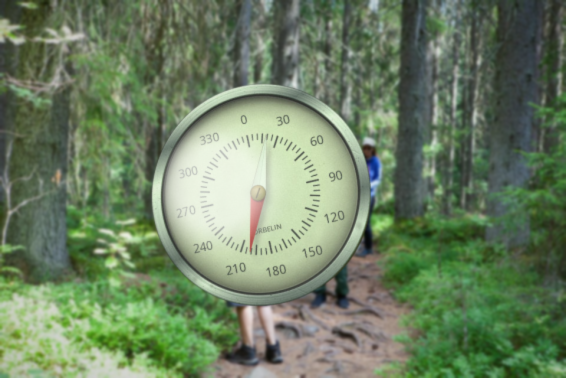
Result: 200 °
